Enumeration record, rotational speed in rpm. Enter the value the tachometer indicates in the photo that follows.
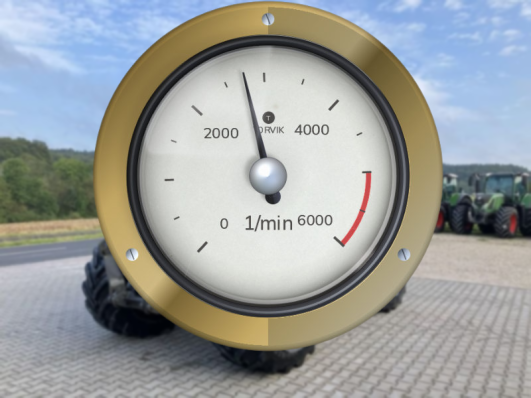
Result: 2750 rpm
